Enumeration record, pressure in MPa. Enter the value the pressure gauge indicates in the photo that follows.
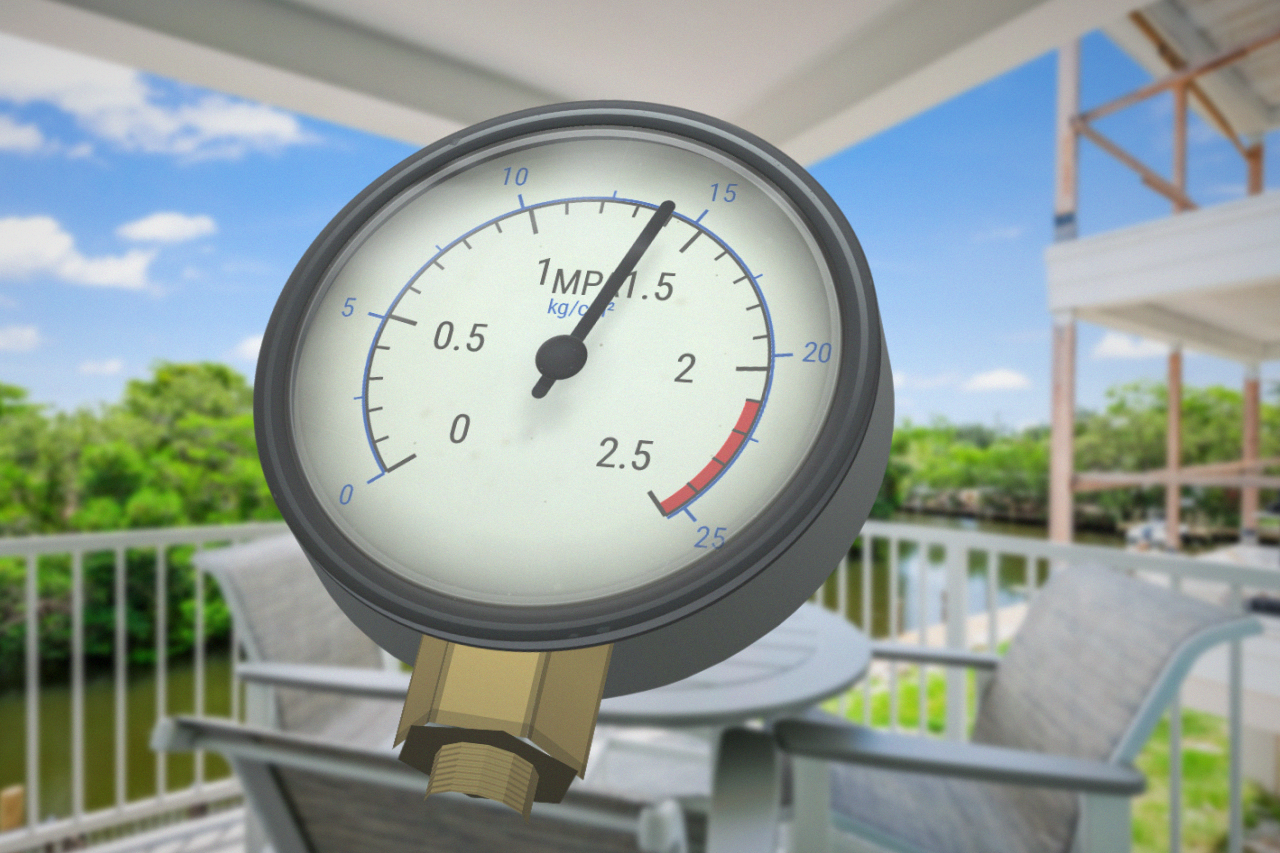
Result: 1.4 MPa
